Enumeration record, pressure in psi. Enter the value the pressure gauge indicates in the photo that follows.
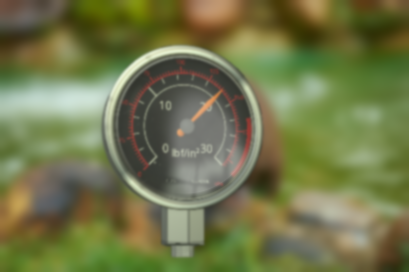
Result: 20 psi
